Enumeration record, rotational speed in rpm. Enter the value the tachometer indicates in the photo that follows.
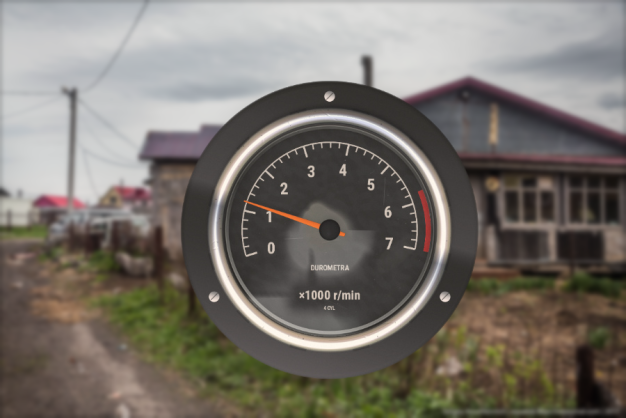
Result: 1200 rpm
